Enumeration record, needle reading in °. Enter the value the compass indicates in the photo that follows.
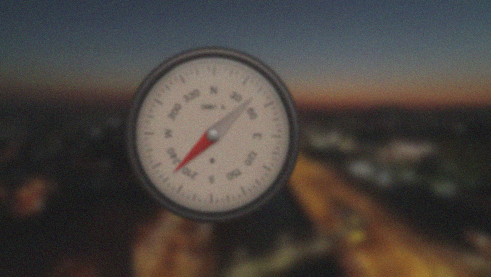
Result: 225 °
